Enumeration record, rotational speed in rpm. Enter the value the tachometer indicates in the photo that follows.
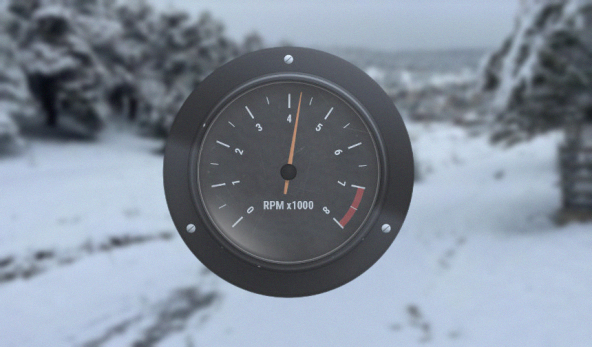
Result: 4250 rpm
